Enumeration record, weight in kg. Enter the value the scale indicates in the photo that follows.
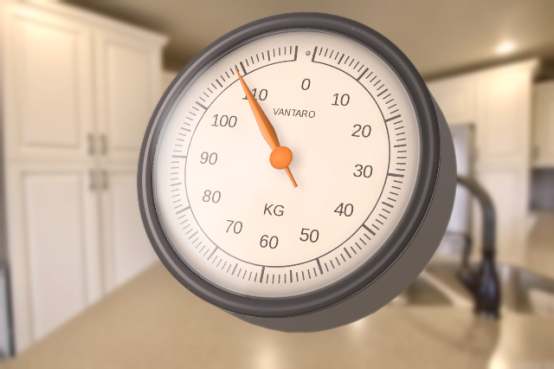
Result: 109 kg
